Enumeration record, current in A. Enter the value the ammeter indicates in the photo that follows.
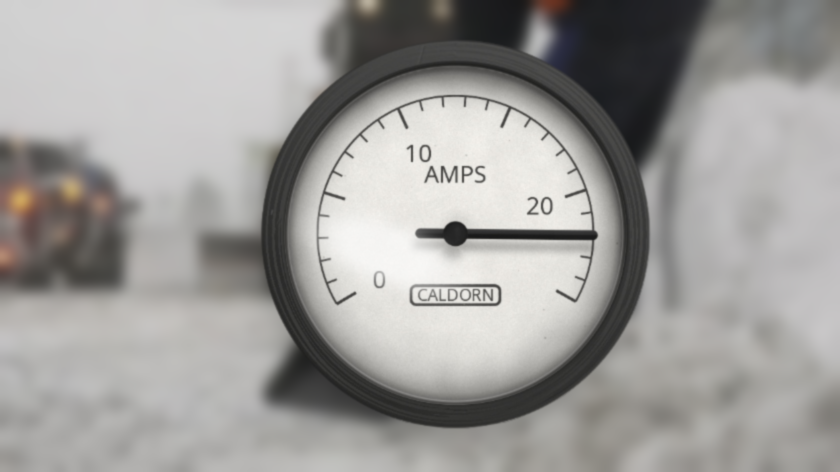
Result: 22 A
